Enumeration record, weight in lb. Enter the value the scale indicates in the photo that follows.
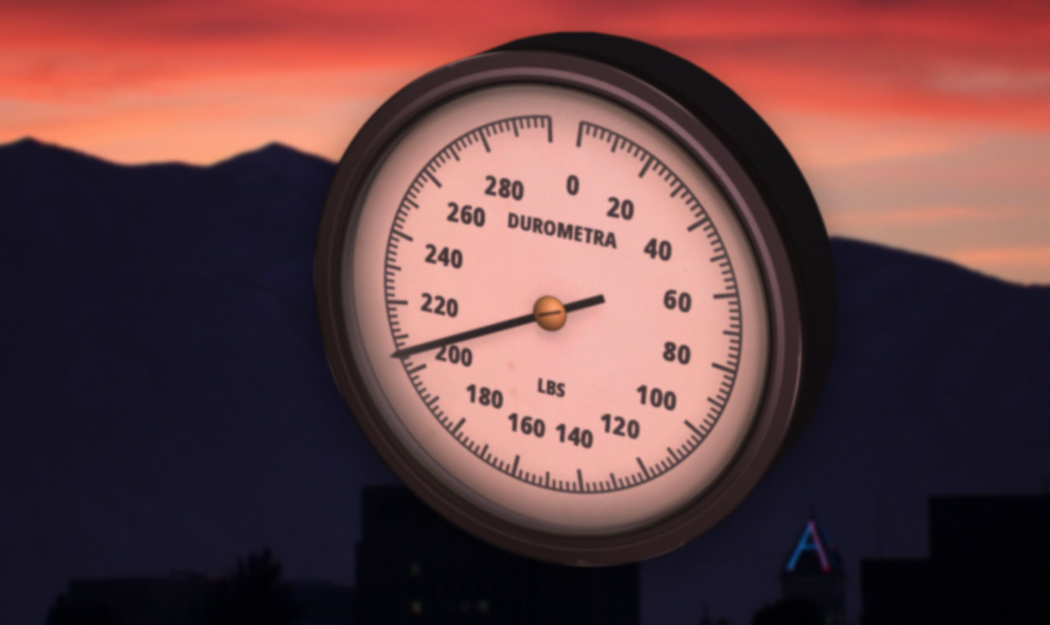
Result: 206 lb
